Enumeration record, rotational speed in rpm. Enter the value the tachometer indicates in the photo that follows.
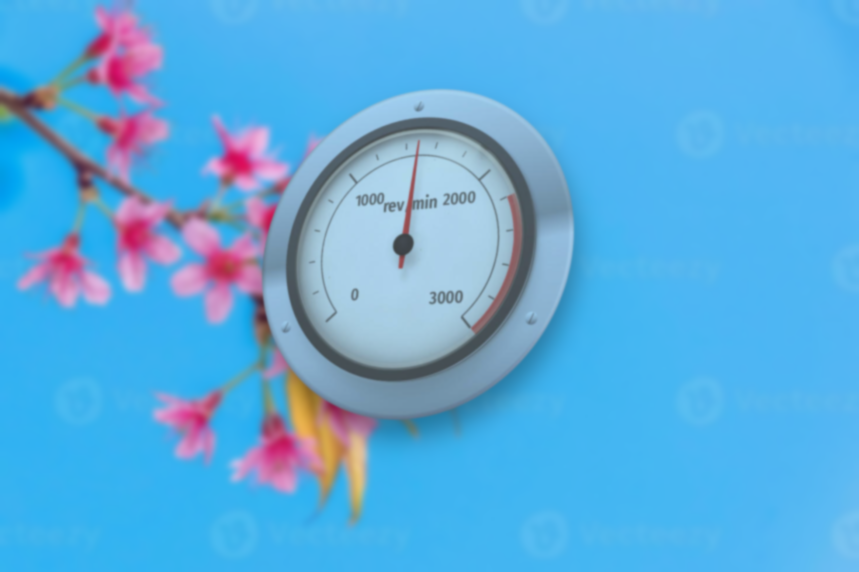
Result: 1500 rpm
